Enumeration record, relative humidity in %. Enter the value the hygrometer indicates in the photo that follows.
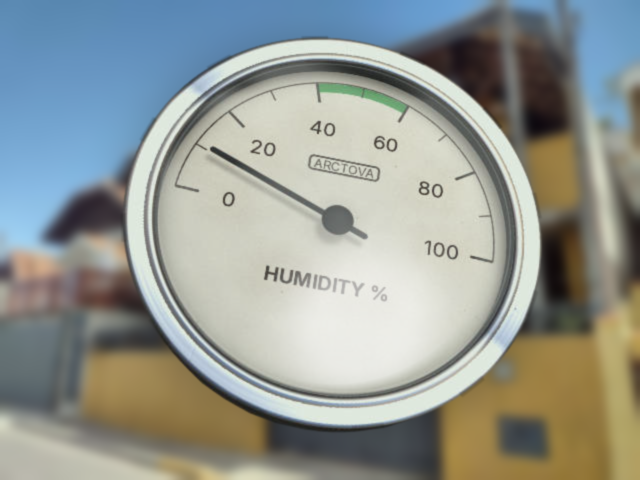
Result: 10 %
